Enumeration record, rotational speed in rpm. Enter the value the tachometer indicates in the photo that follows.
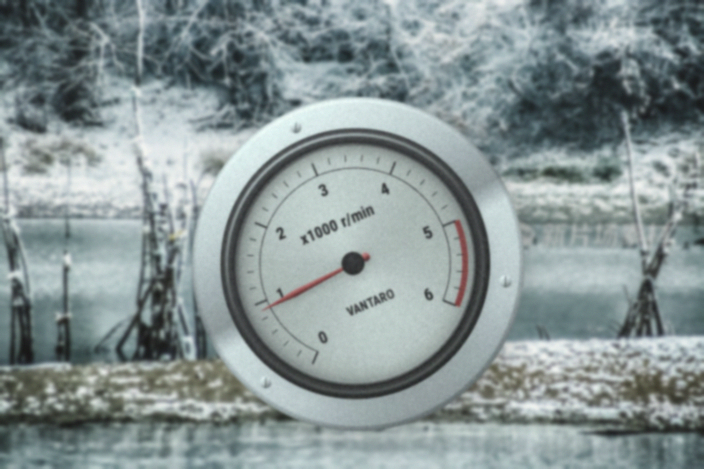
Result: 900 rpm
